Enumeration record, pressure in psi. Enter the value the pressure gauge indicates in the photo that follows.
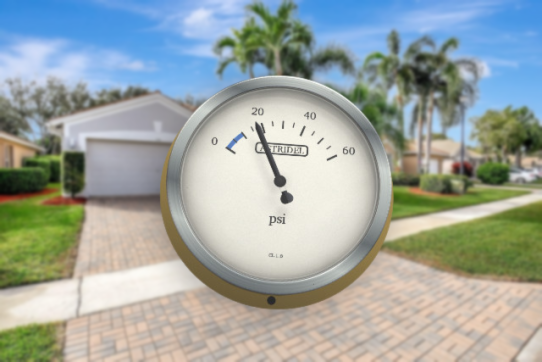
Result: 17.5 psi
